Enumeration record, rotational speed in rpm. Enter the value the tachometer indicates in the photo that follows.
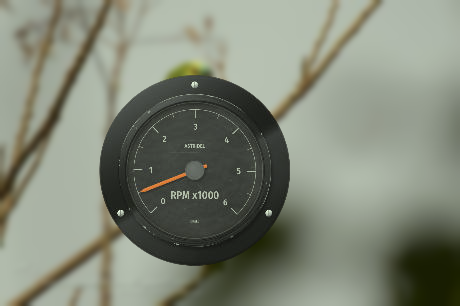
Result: 500 rpm
